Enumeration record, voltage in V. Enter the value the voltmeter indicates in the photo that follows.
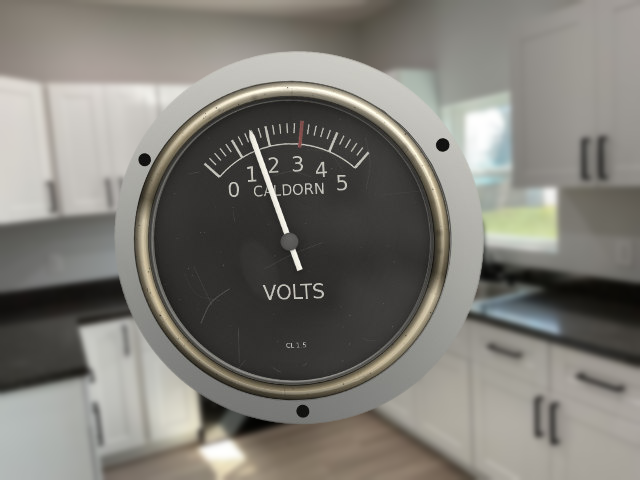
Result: 1.6 V
